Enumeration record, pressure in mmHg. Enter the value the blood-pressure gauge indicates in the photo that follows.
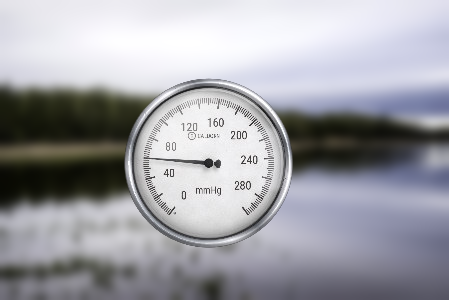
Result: 60 mmHg
